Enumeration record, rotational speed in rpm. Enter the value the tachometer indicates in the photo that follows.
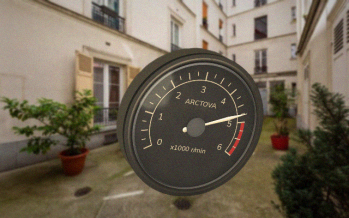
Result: 4750 rpm
